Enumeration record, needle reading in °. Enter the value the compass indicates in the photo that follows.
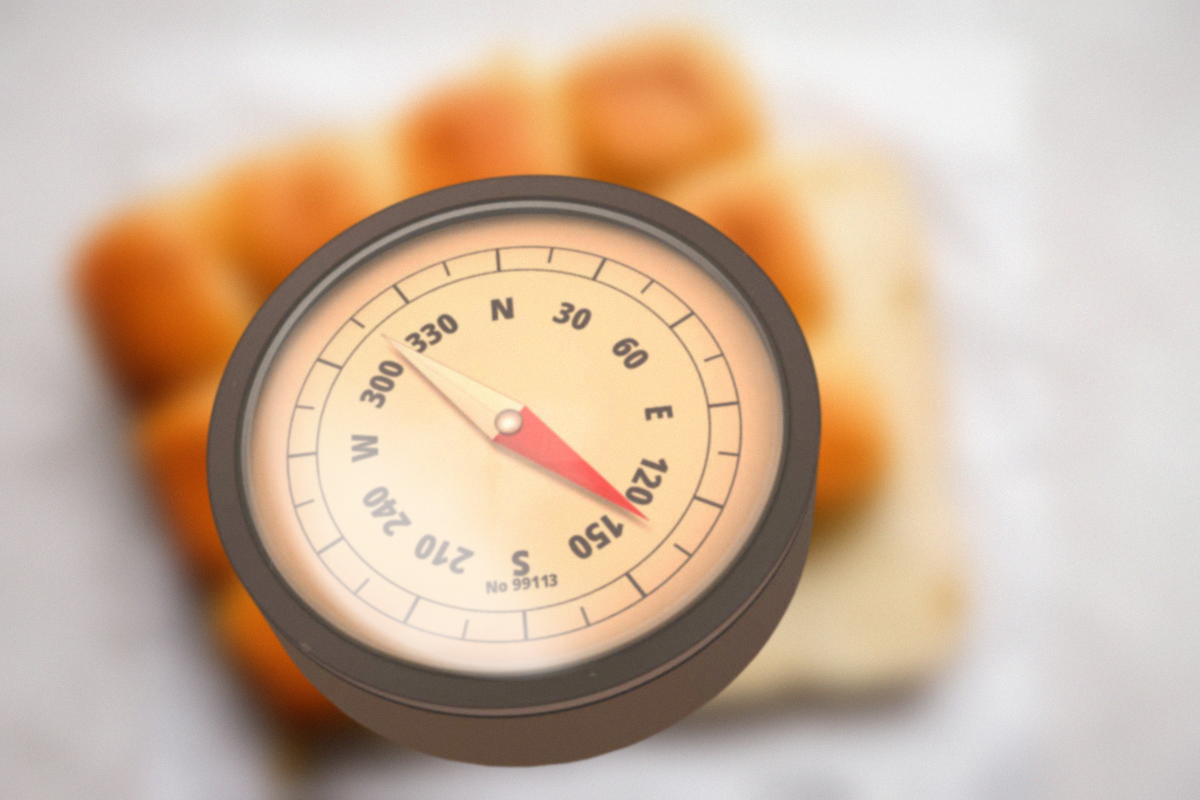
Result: 135 °
